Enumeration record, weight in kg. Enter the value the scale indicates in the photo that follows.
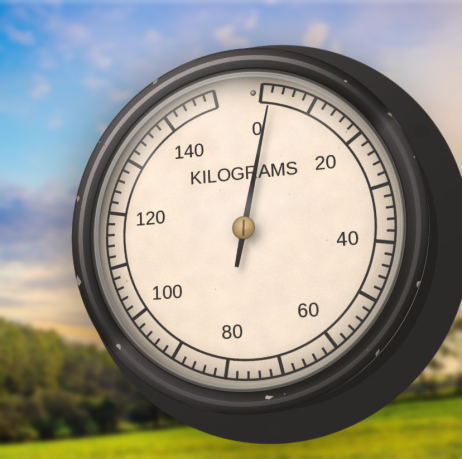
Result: 2 kg
